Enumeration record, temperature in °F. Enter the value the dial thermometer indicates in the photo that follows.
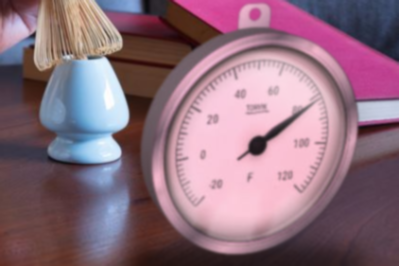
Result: 80 °F
